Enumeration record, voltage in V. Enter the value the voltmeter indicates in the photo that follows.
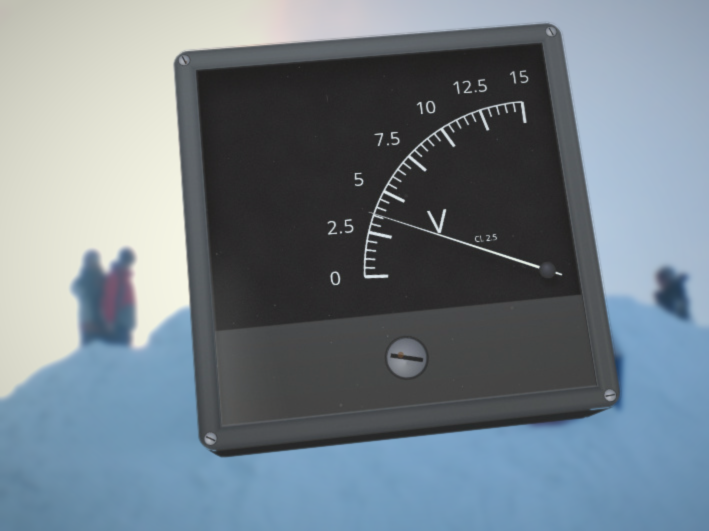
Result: 3.5 V
